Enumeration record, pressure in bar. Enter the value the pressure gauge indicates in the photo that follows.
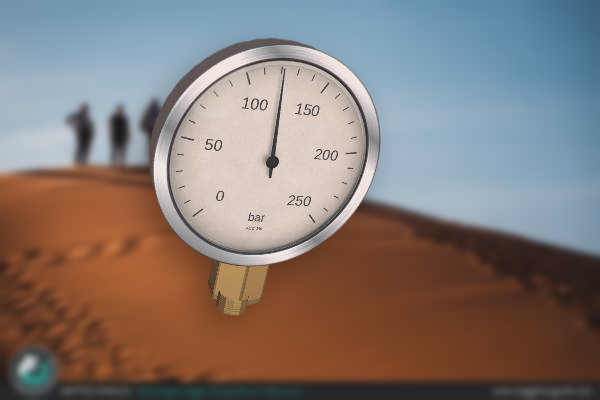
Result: 120 bar
